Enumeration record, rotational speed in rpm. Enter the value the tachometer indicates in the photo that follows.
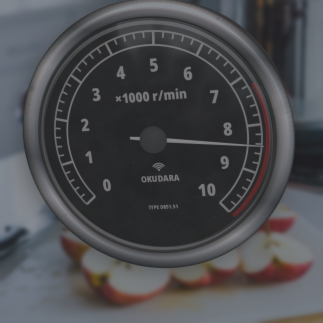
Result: 8400 rpm
